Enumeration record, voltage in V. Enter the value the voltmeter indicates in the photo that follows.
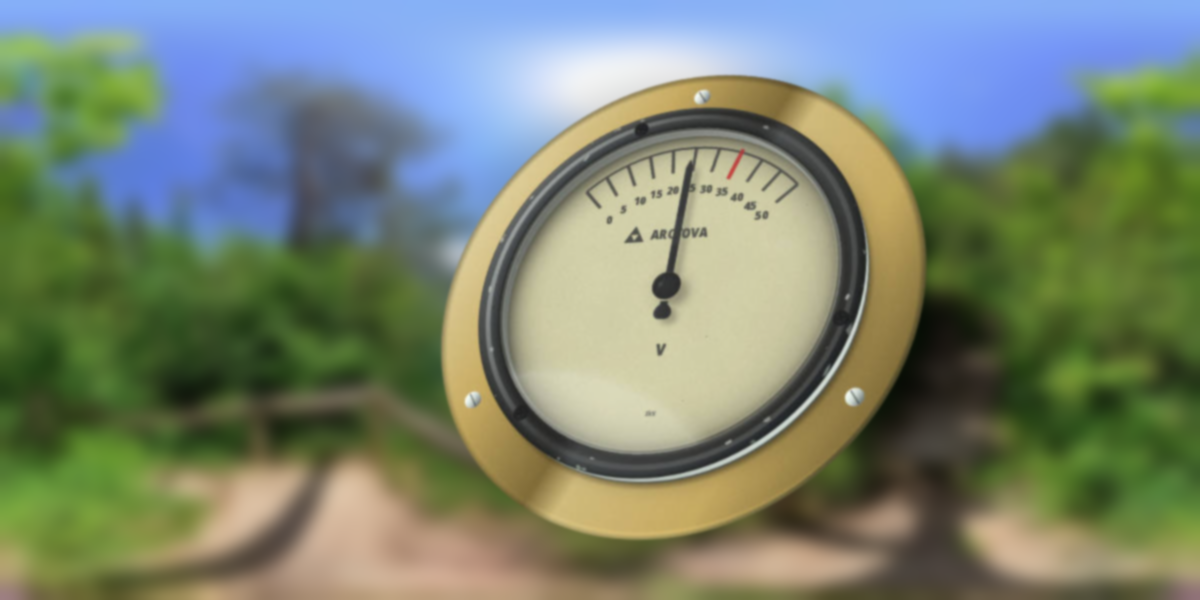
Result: 25 V
